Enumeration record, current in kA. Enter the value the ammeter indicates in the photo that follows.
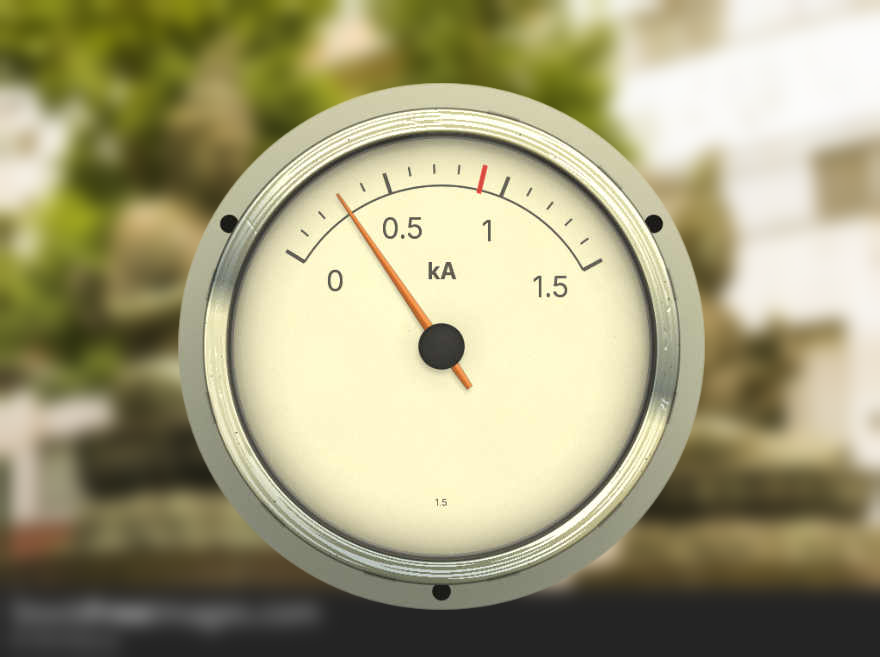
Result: 0.3 kA
